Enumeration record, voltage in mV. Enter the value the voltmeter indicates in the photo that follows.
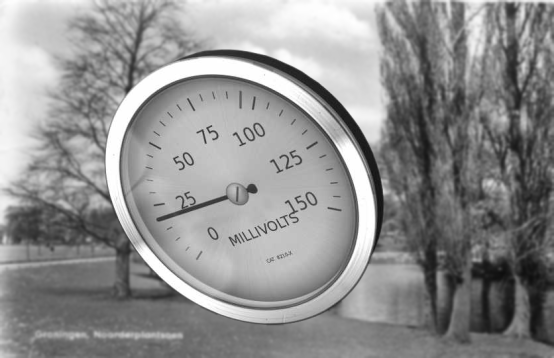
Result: 20 mV
